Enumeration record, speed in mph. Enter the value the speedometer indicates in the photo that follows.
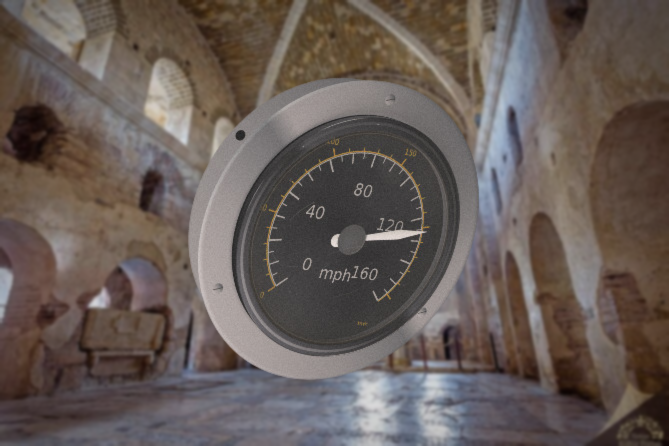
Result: 125 mph
